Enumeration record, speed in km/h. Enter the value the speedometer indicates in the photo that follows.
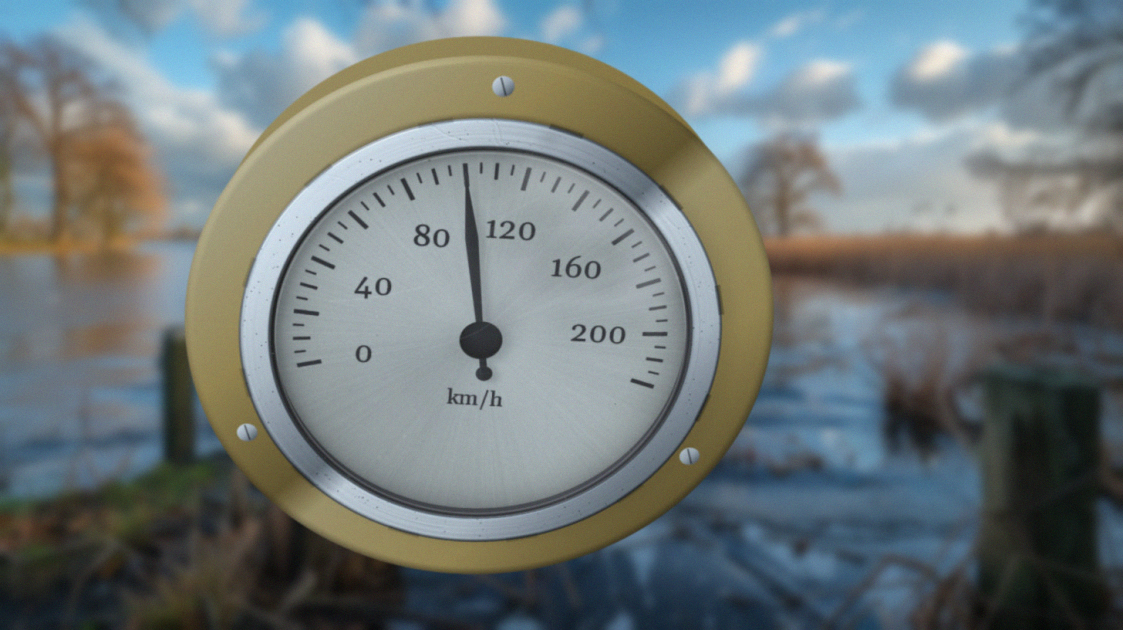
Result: 100 km/h
